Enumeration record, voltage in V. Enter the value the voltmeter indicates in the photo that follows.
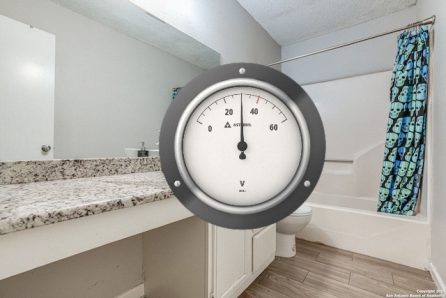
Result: 30 V
